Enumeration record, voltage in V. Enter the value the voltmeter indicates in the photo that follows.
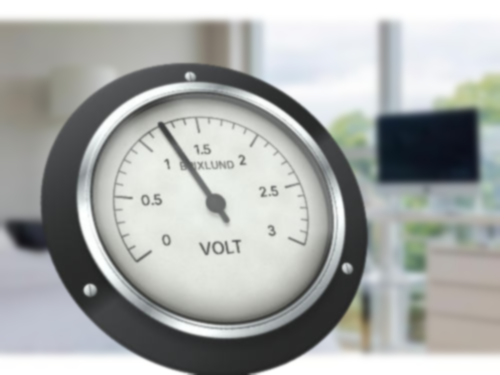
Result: 1.2 V
